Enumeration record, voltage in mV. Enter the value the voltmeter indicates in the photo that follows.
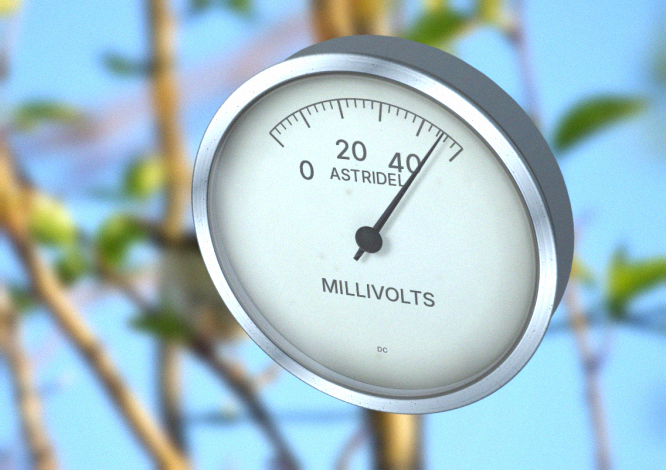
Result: 45 mV
